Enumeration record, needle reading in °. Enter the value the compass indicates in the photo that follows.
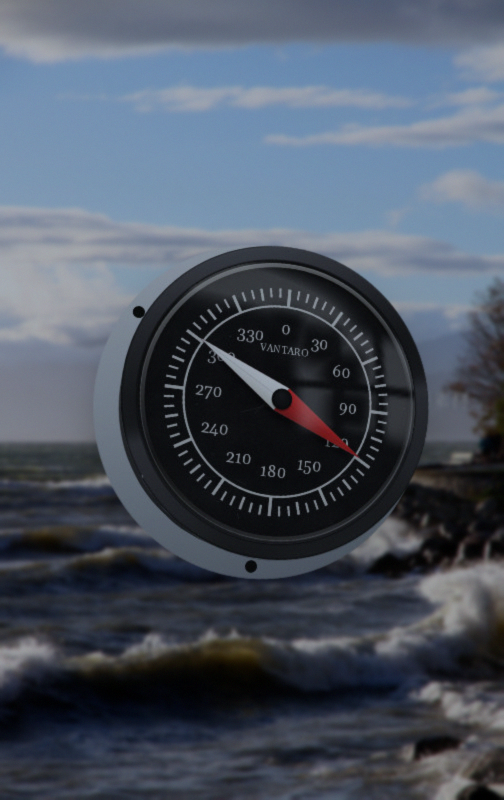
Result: 120 °
